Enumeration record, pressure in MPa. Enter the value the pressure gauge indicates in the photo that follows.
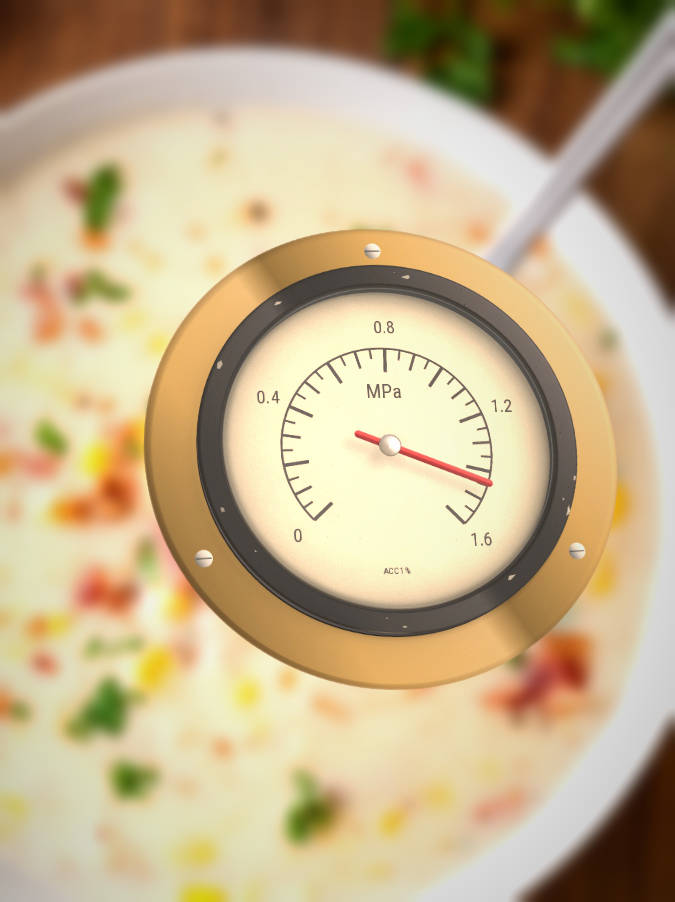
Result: 1.45 MPa
